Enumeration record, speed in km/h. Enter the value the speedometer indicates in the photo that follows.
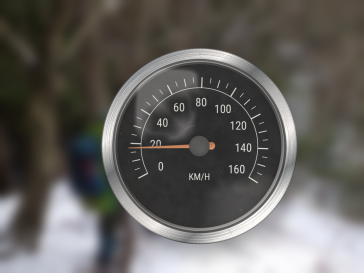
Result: 17.5 km/h
